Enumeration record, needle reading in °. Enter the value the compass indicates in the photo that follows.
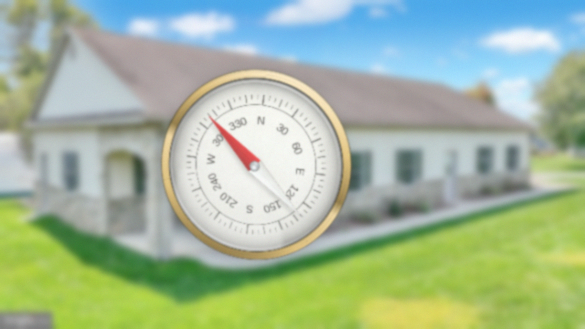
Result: 310 °
